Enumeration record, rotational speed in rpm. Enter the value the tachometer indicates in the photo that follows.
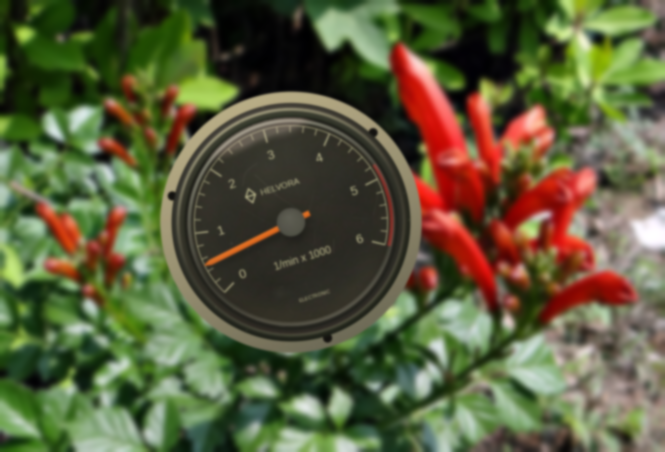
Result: 500 rpm
